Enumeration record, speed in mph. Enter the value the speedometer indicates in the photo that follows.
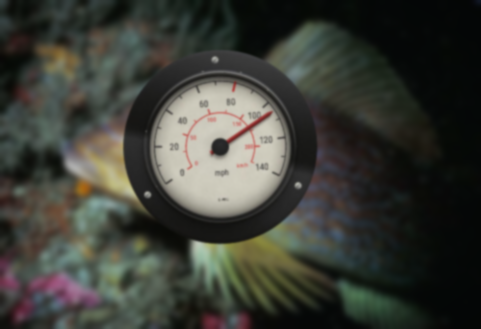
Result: 105 mph
